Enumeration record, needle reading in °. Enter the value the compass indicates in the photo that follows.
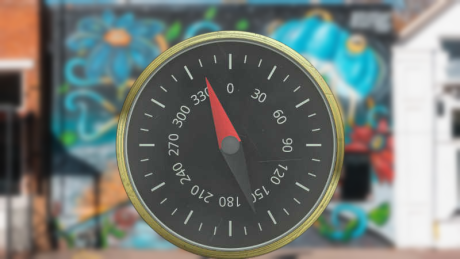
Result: 340 °
